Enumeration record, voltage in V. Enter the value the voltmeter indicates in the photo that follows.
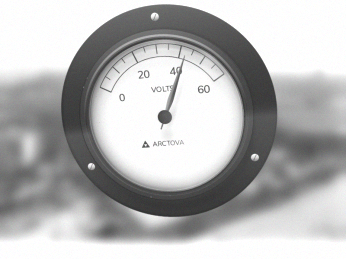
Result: 42.5 V
